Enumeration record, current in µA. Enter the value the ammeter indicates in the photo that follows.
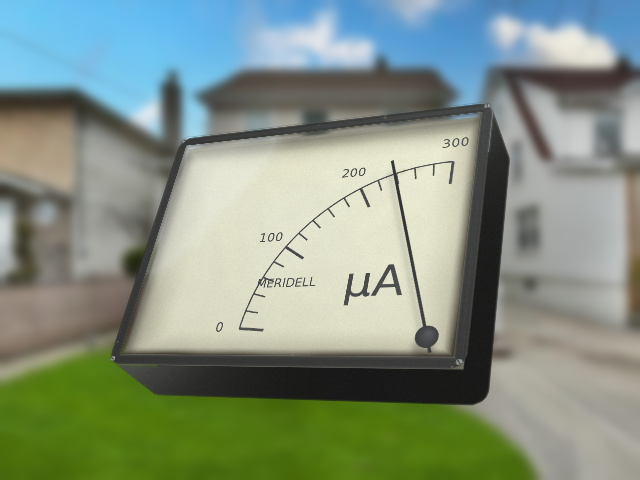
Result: 240 µA
